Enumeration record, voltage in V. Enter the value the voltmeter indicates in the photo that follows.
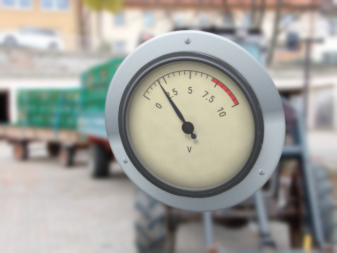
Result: 2 V
